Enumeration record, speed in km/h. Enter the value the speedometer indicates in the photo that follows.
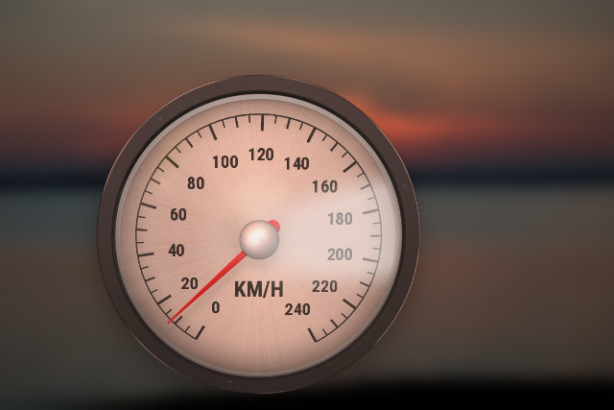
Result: 12.5 km/h
